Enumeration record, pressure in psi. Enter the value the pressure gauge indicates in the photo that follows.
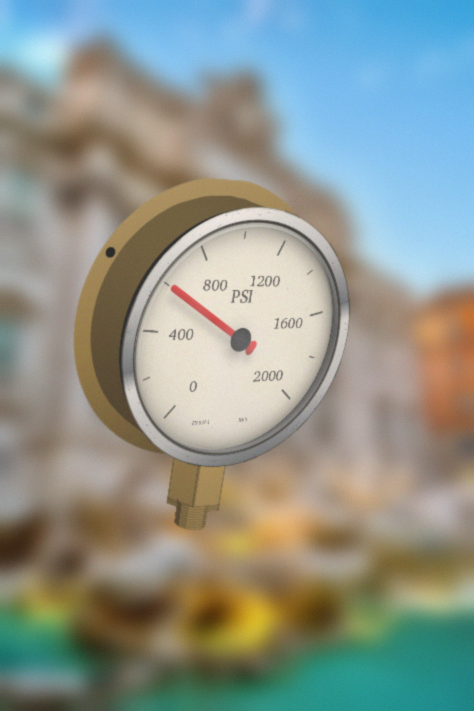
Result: 600 psi
